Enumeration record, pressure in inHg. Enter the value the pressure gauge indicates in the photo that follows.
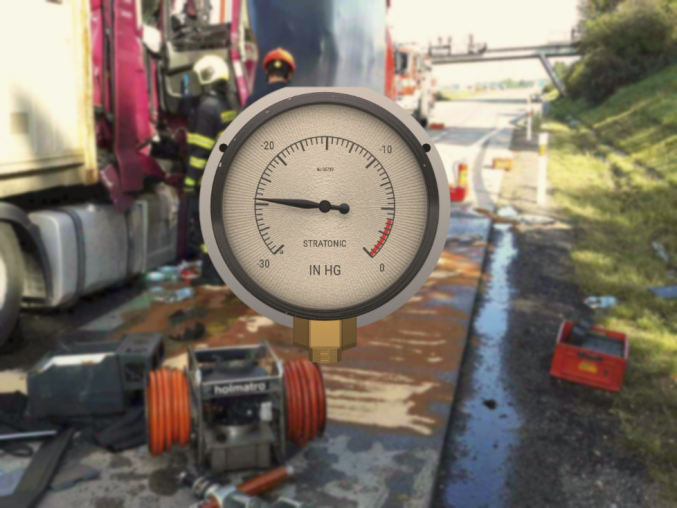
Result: -24.5 inHg
